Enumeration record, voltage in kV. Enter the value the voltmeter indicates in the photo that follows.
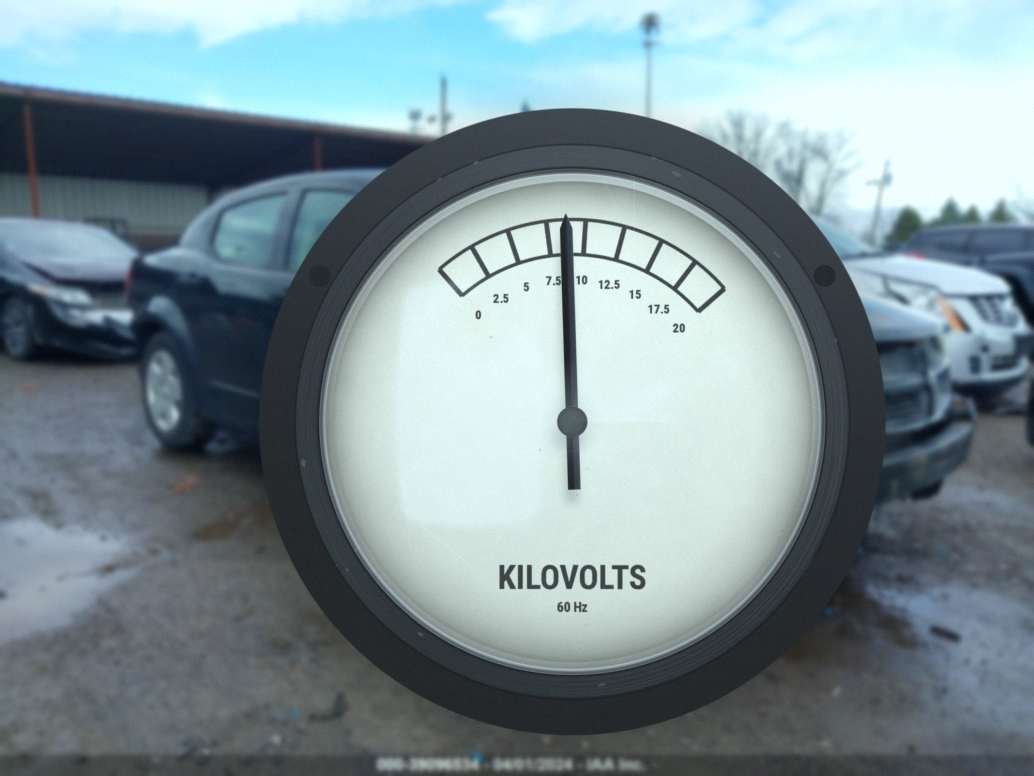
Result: 8.75 kV
